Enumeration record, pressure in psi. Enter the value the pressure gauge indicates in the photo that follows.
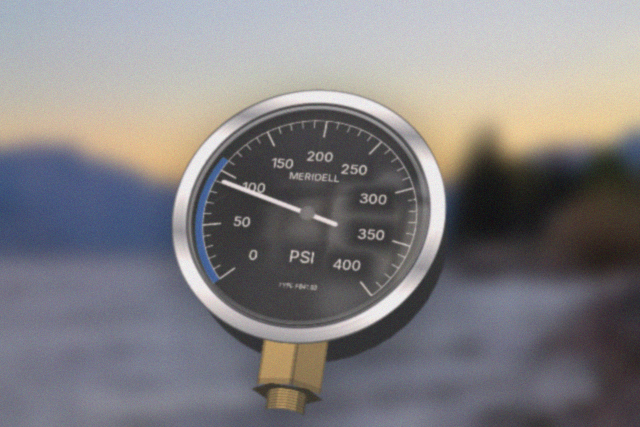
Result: 90 psi
